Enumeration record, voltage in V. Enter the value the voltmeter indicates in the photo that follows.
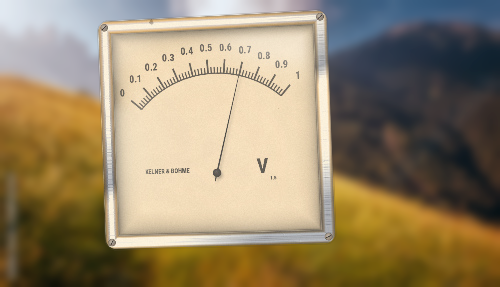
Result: 0.7 V
